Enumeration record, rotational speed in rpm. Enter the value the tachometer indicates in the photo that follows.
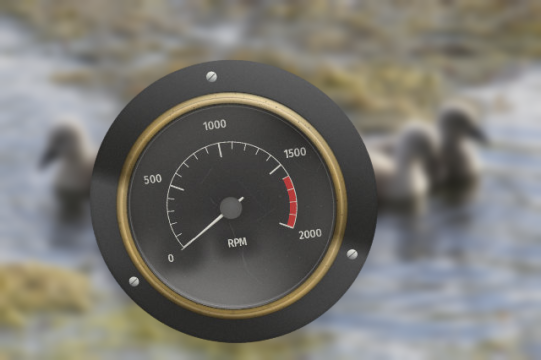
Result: 0 rpm
